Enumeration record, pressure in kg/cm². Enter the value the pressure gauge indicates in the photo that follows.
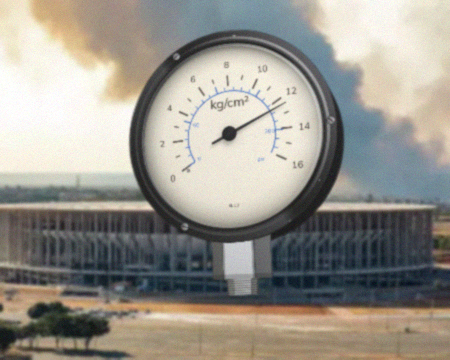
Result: 12.5 kg/cm²
